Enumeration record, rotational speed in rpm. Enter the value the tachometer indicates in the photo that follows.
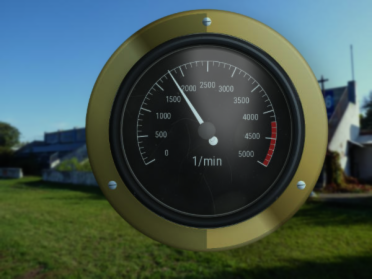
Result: 1800 rpm
